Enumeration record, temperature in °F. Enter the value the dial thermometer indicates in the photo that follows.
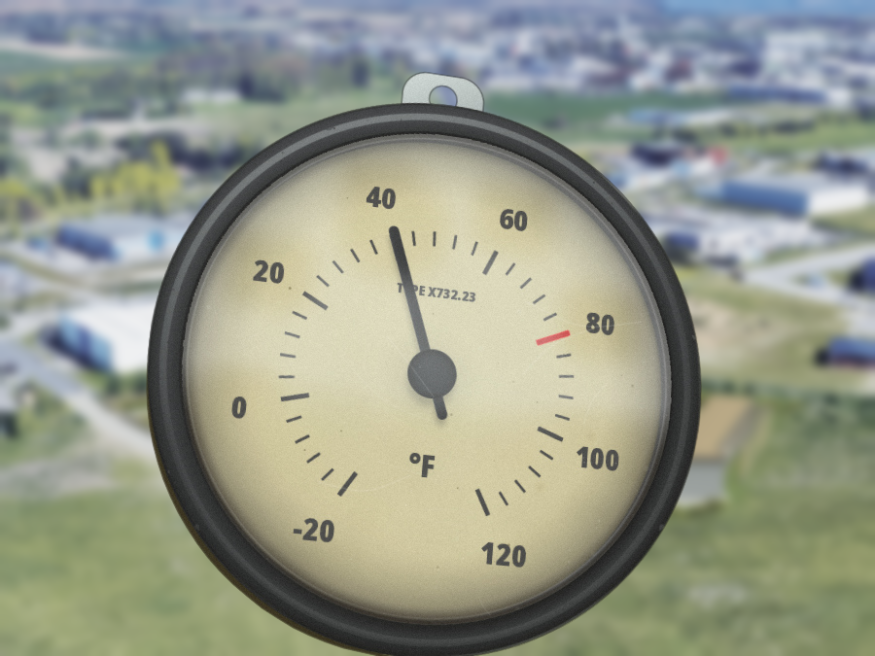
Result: 40 °F
